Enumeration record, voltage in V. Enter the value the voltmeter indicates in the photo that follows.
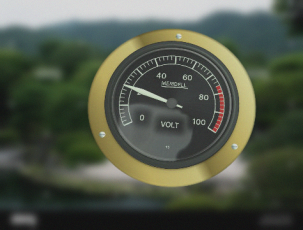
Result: 20 V
